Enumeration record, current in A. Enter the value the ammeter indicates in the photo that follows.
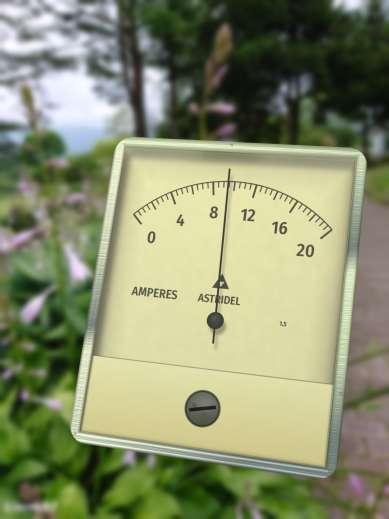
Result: 9.5 A
